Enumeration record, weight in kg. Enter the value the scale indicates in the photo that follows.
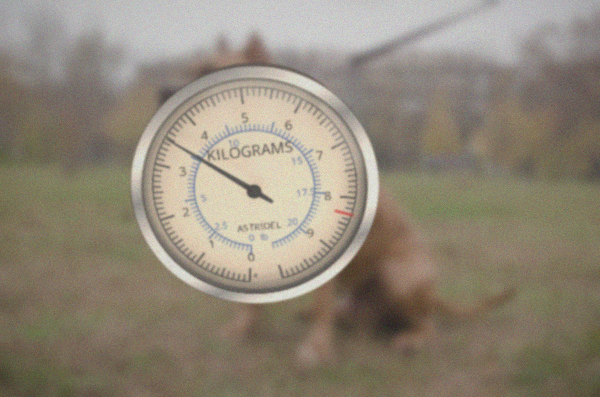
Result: 3.5 kg
